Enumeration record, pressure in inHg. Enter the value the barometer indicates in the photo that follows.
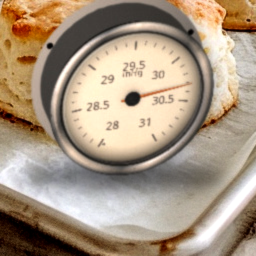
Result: 30.3 inHg
